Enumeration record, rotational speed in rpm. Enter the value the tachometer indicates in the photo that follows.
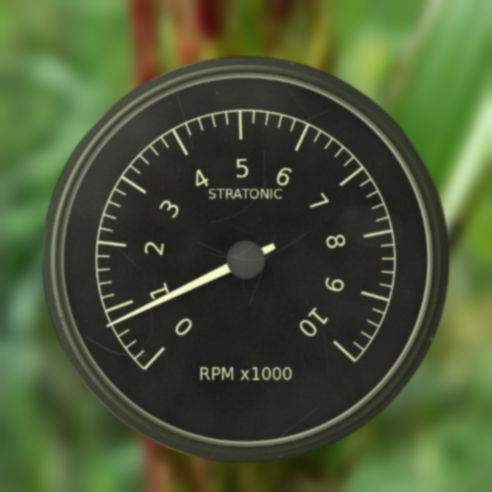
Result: 800 rpm
